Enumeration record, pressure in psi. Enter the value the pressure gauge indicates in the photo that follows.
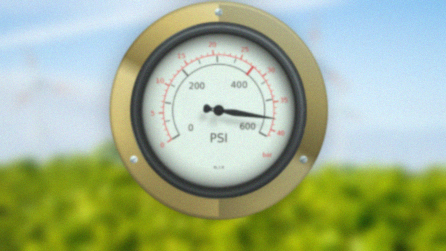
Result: 550 psi
